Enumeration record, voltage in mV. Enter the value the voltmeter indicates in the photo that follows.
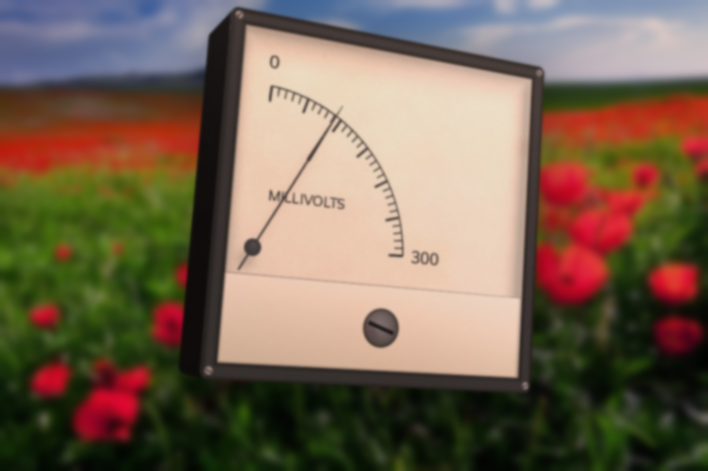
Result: 90 mV
